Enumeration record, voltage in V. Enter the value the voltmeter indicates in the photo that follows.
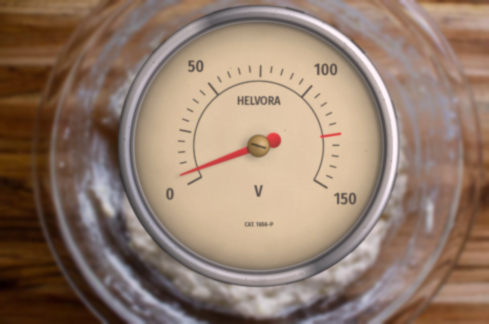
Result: 5 V
